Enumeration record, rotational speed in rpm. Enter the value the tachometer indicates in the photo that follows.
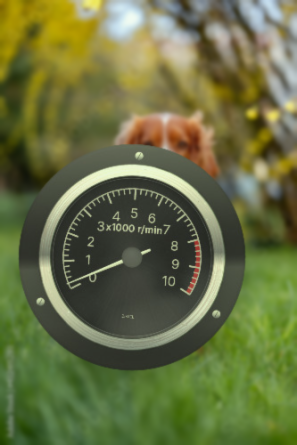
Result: 200 rpm
